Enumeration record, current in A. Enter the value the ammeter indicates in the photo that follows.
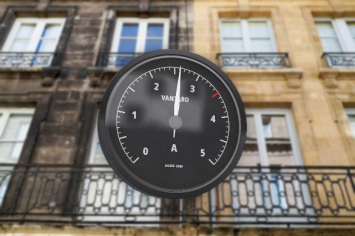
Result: 2.6 A
